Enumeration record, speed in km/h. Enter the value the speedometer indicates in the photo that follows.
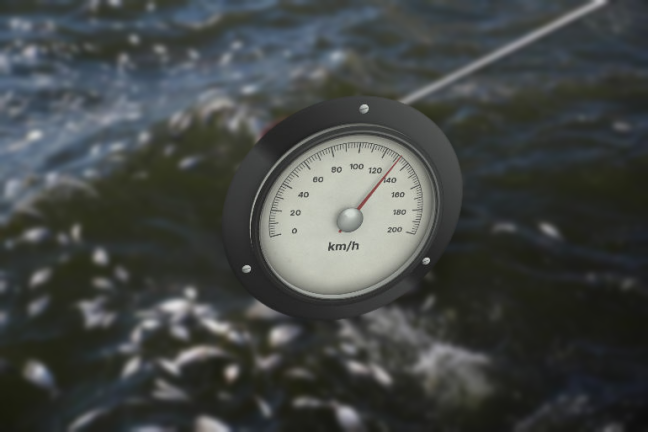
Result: 130 km/h
